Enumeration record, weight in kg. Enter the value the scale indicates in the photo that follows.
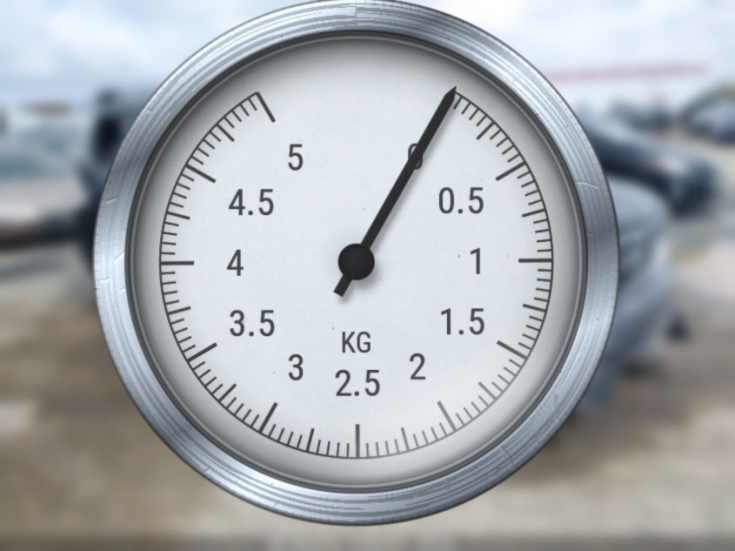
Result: 0 kg
